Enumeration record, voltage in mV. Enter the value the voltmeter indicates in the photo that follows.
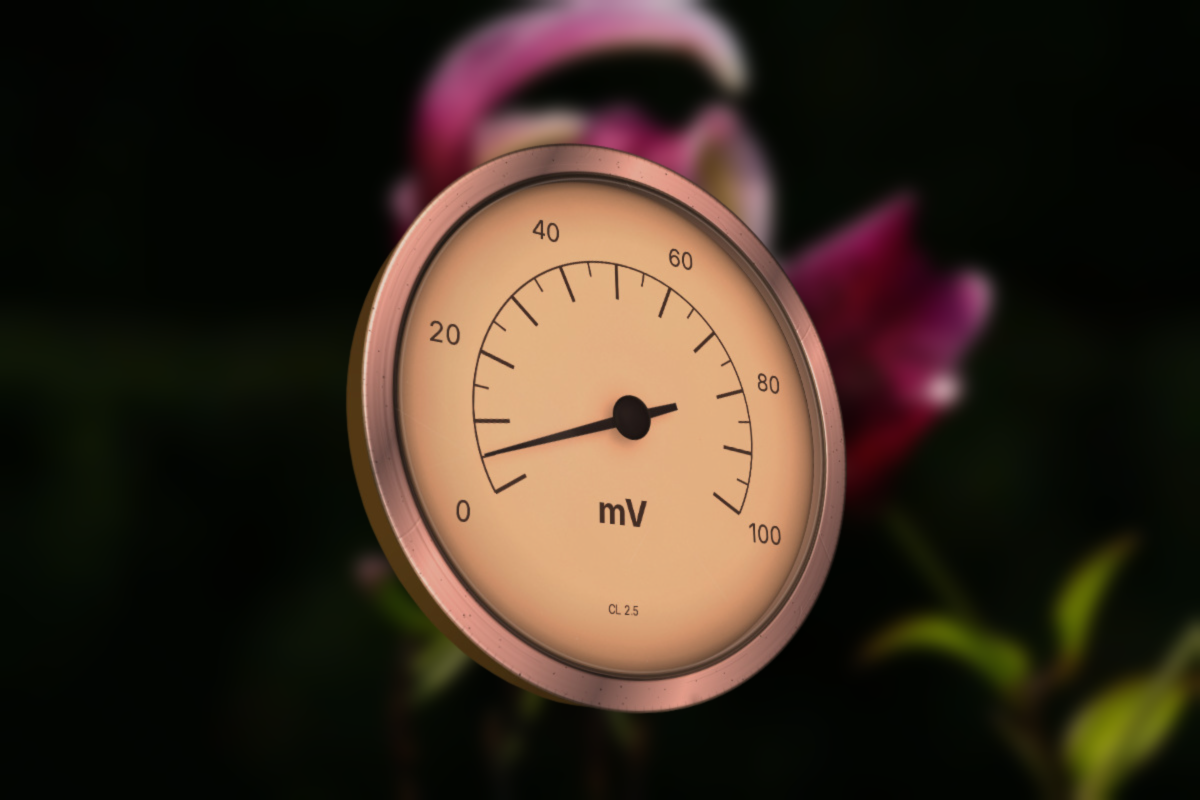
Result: 5 mV
